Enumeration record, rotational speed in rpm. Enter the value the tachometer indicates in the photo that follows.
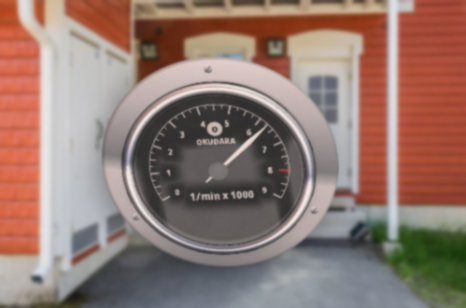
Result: 6250 rpm
